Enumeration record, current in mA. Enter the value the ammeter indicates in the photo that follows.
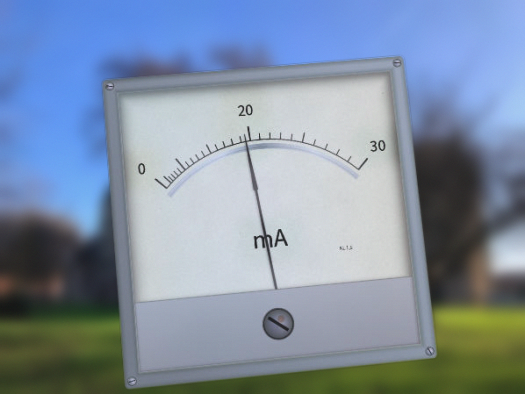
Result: 19.5 mA
